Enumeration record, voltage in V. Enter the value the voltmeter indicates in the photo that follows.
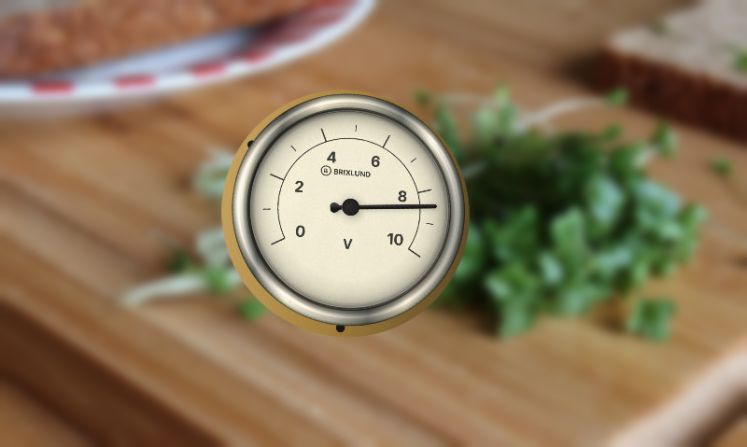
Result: 8.5 V
